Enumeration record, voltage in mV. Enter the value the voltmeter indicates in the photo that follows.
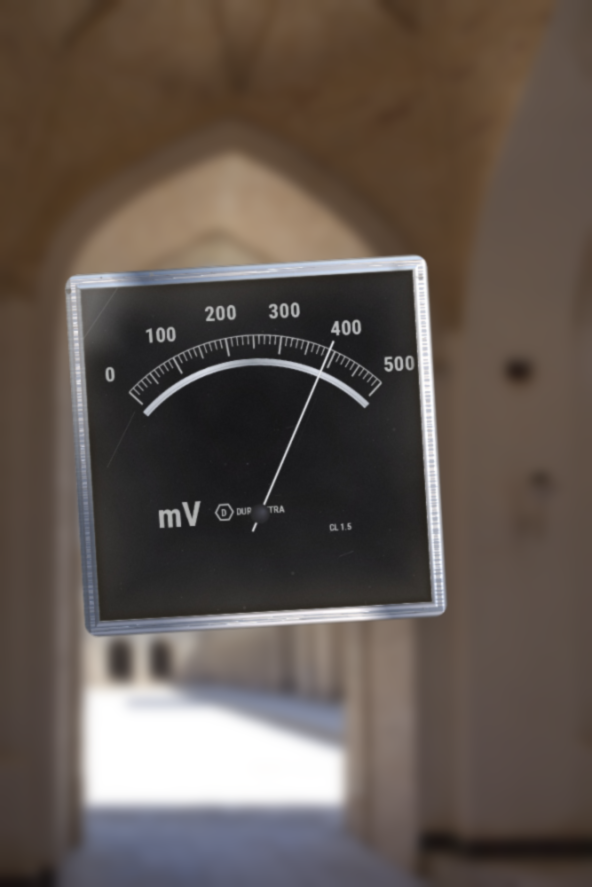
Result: 390 mV
